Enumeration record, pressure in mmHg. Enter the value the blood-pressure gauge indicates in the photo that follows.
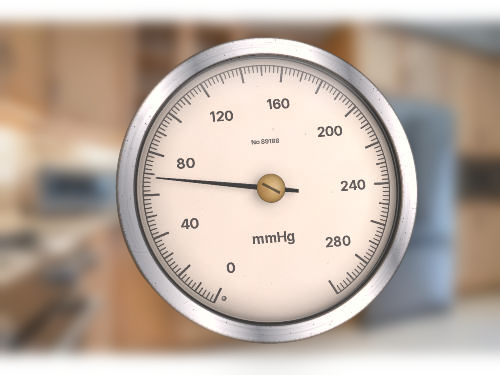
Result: 68 mmHg
